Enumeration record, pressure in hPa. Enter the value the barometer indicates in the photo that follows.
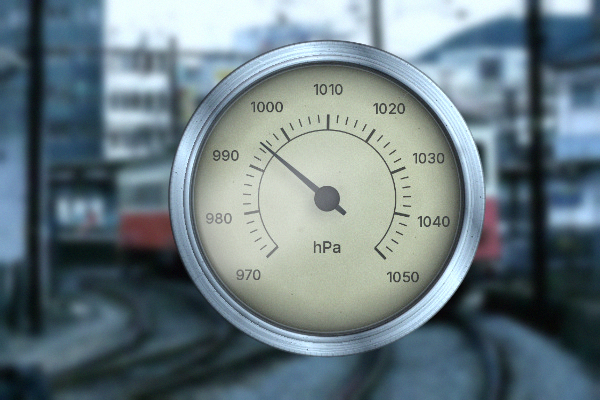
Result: 995 hPa
